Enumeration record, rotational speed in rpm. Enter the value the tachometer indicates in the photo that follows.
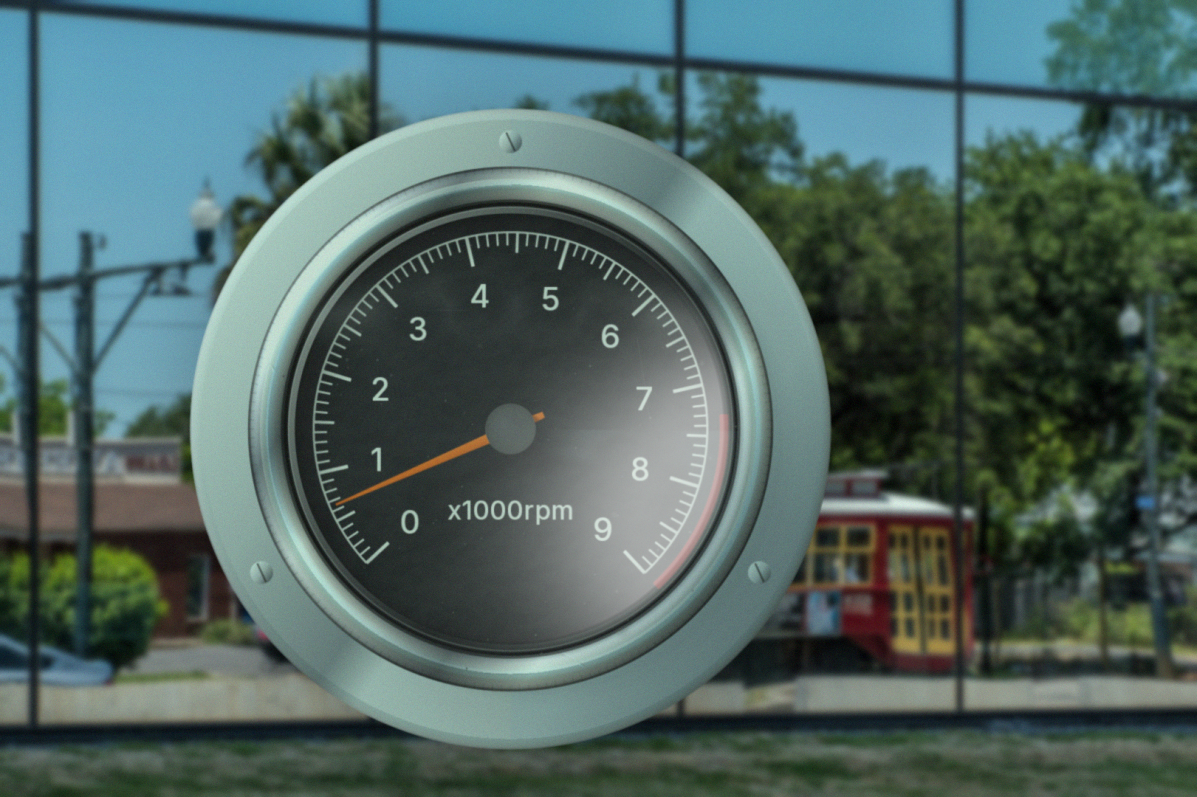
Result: 650 rpm
